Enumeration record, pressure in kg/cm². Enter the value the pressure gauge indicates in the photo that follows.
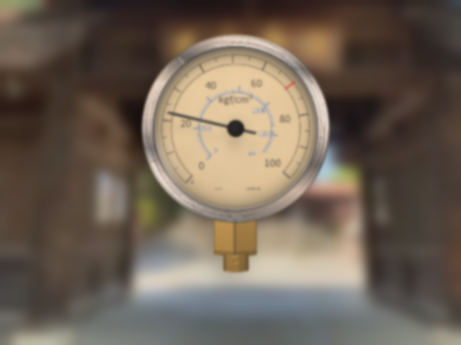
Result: 22.5 kg/cm²
